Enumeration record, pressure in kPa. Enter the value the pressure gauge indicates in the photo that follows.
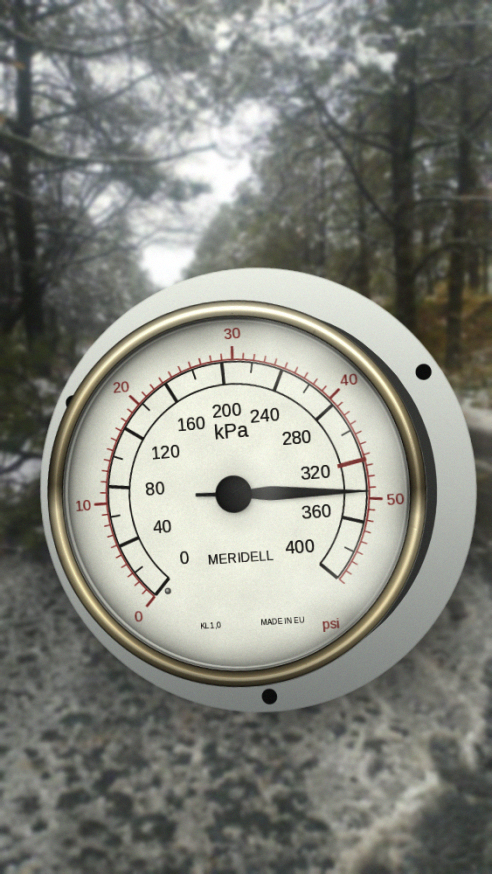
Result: 340 kPa
